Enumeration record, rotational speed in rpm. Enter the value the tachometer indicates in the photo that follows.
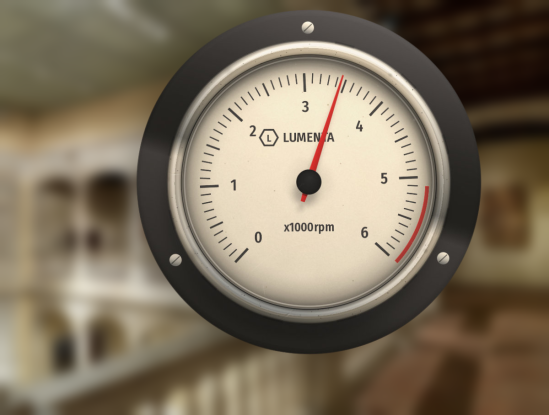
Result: 3450 rpm
